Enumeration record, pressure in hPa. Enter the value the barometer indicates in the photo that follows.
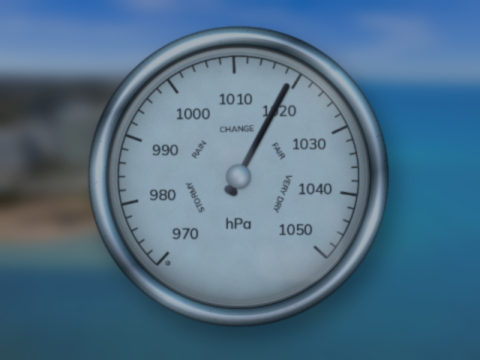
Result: 1019 hPa
